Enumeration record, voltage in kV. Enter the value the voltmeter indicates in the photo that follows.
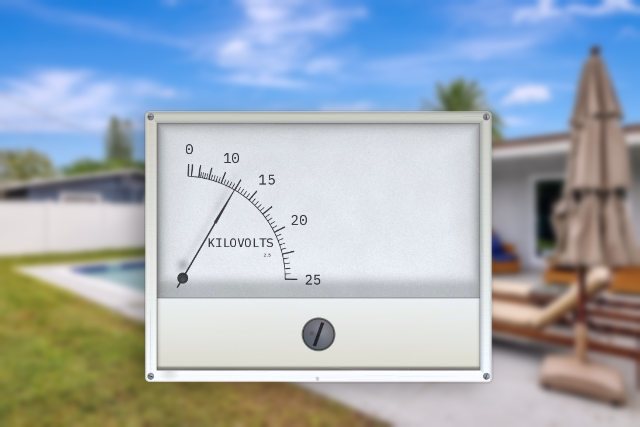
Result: 12.5 kV
